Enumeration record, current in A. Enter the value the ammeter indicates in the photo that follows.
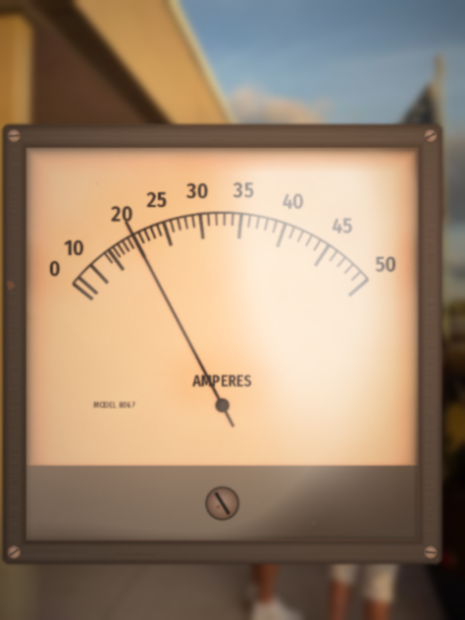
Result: 20 A
